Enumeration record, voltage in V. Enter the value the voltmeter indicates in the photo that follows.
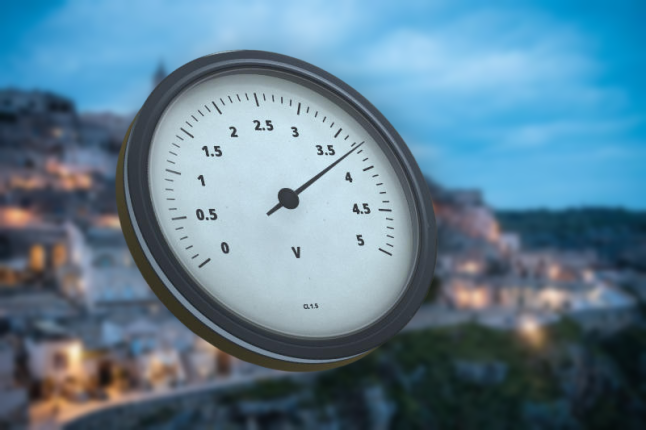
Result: 3.75 V
